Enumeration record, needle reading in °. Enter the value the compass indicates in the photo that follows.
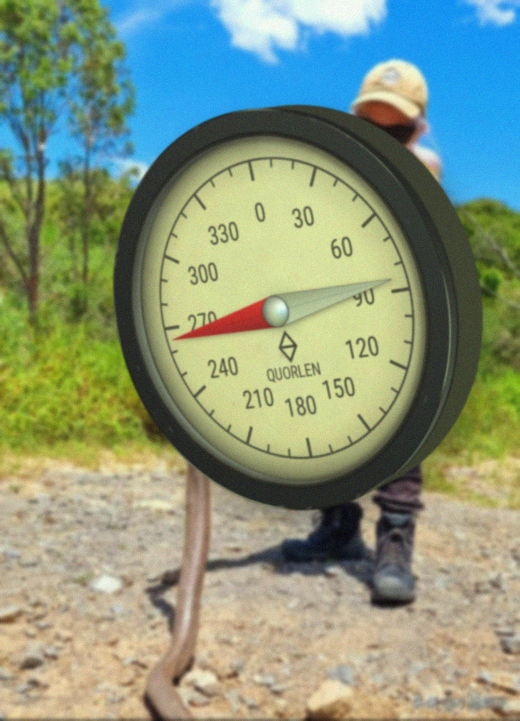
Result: 265 °
